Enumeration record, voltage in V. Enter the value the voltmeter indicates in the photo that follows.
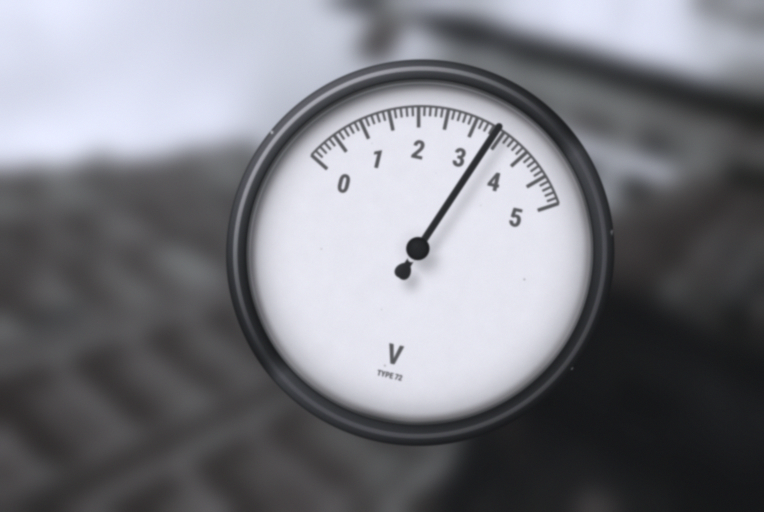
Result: 3.4 V
